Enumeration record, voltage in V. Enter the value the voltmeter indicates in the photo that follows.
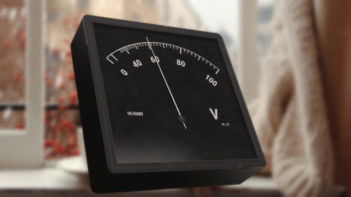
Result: 60 V
